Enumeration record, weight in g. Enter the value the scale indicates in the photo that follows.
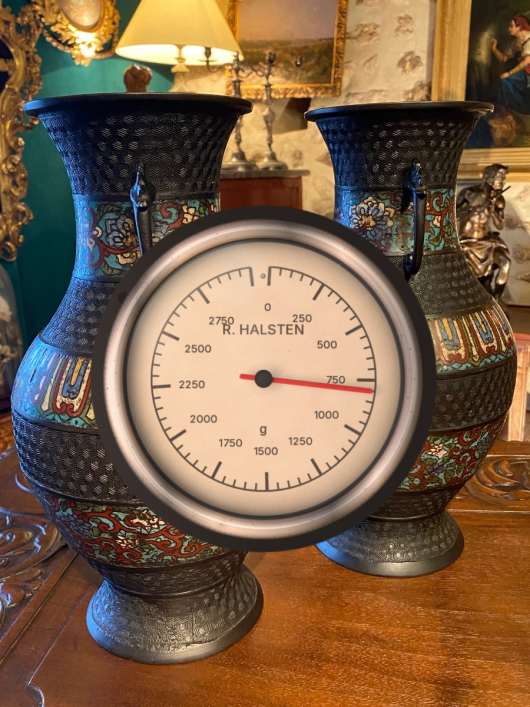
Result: 800 g
